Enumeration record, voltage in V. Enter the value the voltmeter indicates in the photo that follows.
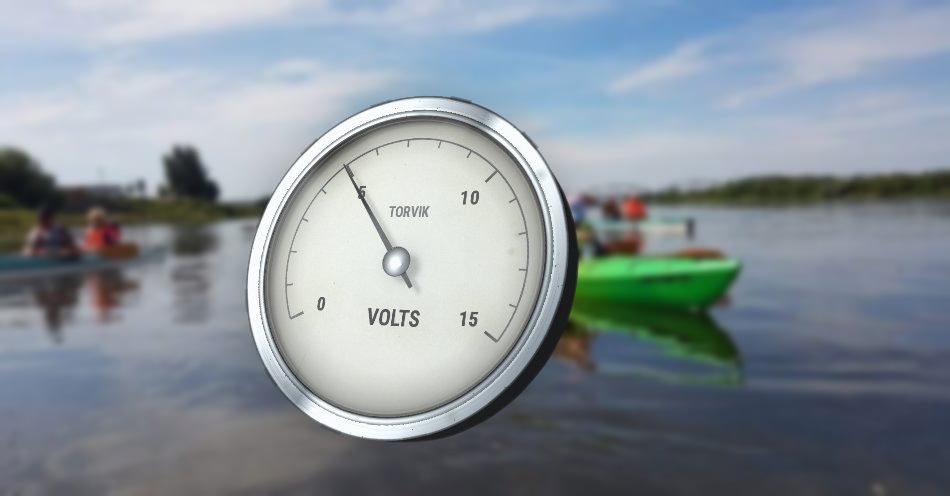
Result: 5 V
